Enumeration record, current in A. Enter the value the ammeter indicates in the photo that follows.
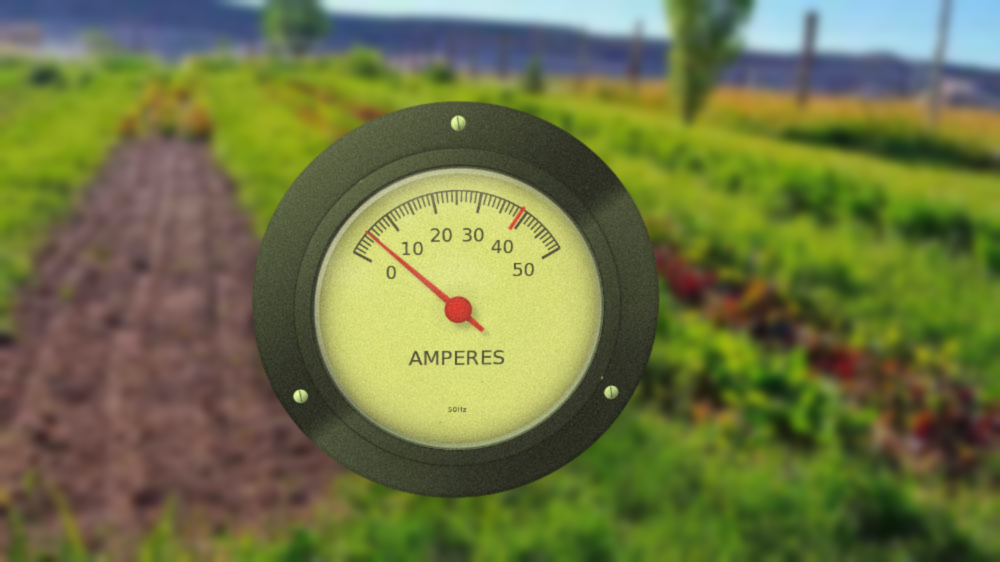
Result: 5 A
